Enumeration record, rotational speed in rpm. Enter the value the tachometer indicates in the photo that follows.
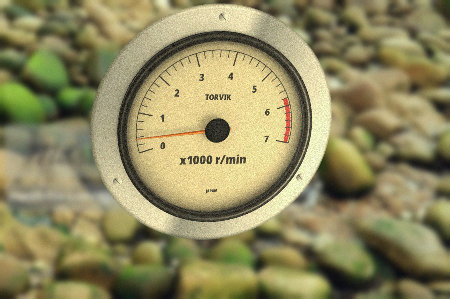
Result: 400 rpm
